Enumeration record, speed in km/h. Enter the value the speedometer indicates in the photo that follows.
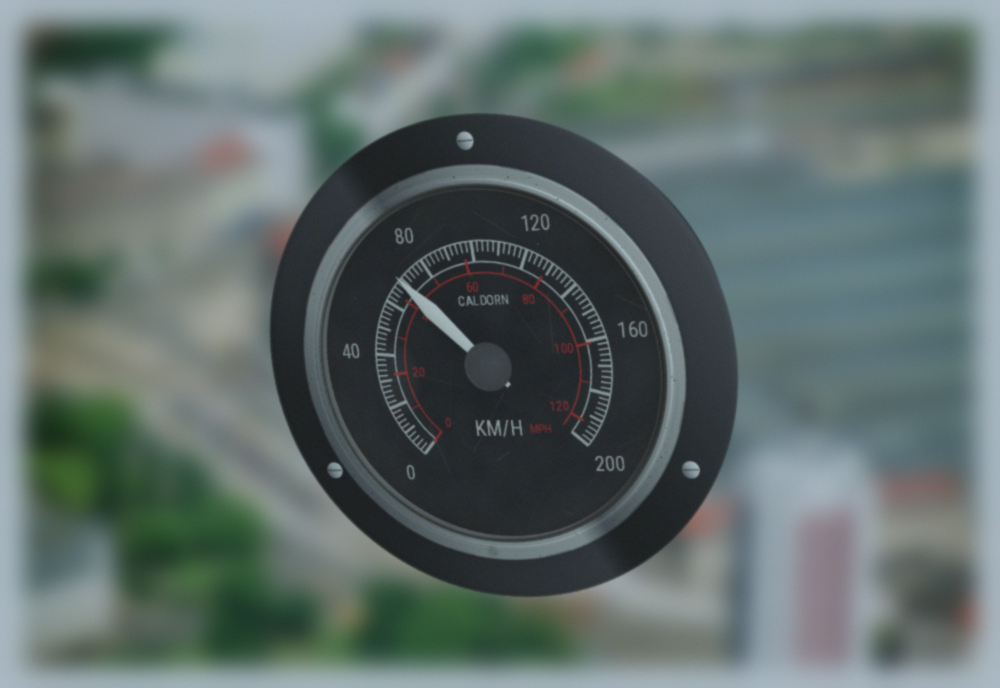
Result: 70 km/h
